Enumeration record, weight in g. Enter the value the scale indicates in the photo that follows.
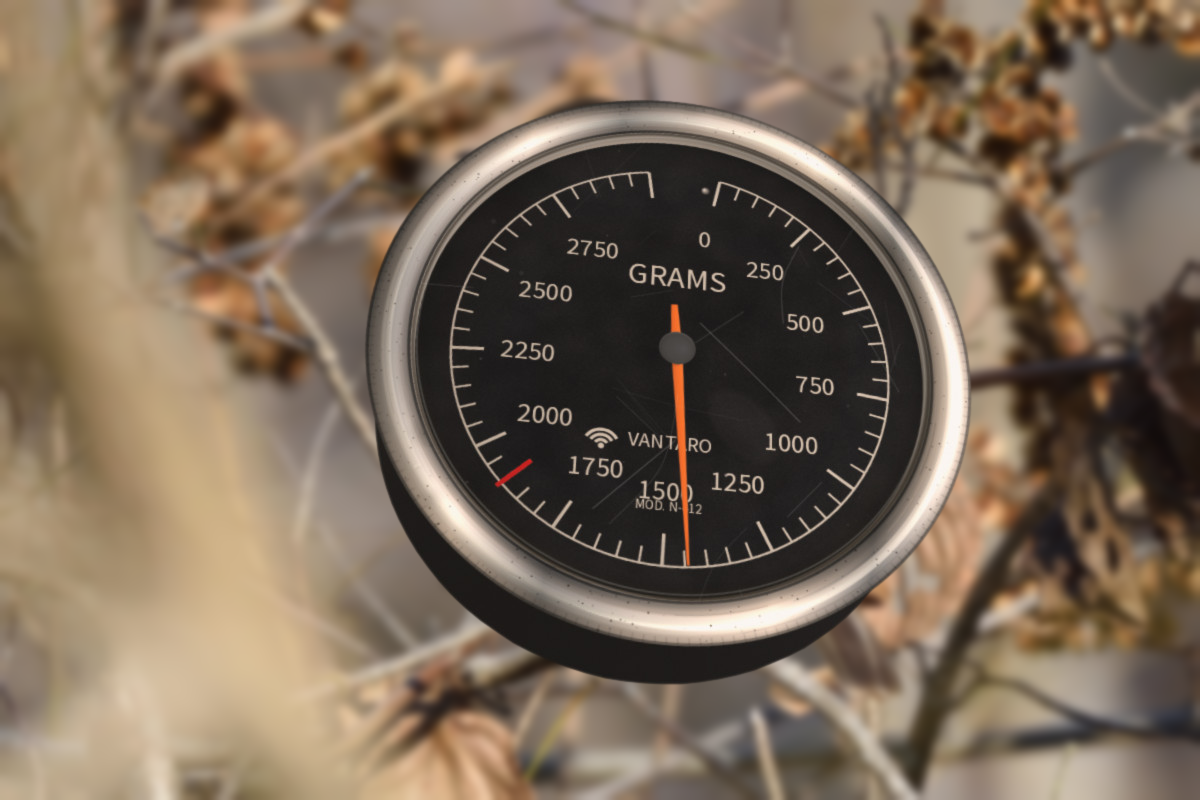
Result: 1450 g
